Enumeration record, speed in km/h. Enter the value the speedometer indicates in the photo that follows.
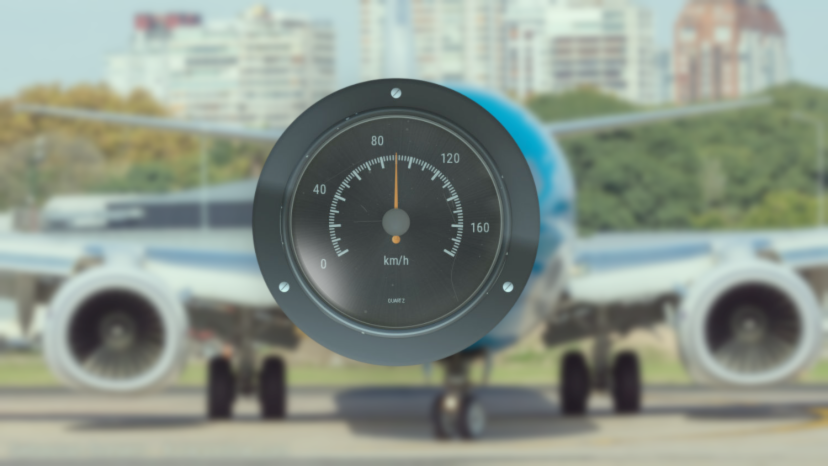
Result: 90 km/h
